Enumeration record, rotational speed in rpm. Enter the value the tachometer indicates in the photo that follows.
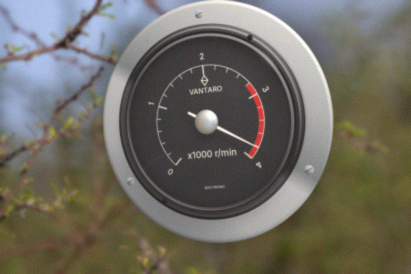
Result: 3800 rpm
